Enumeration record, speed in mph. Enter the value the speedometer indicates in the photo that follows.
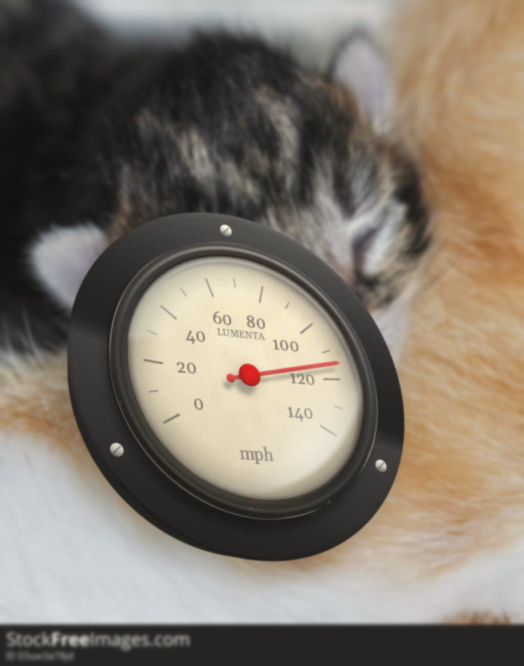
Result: 115 mph
